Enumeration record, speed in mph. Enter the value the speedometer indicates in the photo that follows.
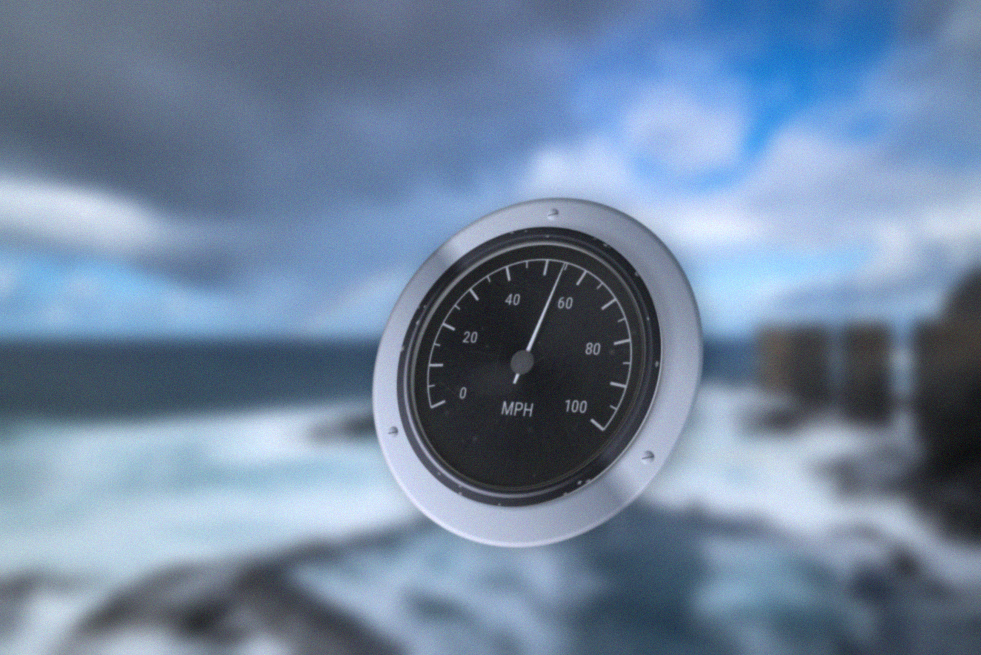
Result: 55 mph
